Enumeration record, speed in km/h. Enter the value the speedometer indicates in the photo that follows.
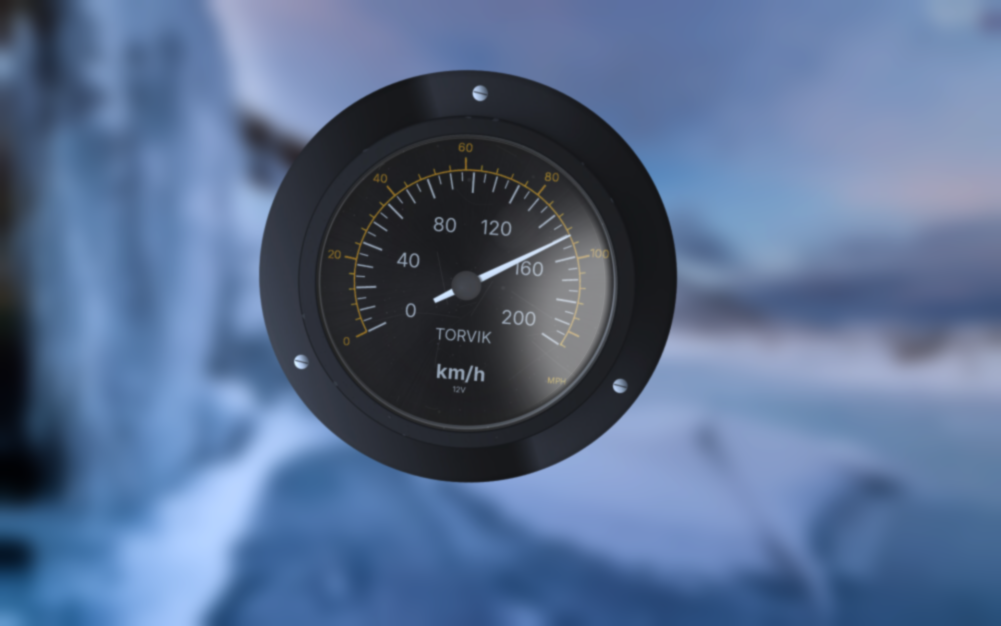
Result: 150 km/h
